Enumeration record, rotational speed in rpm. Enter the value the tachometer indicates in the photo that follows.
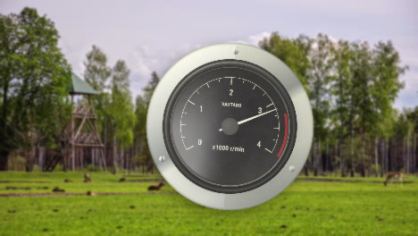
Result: 3125 rpm
